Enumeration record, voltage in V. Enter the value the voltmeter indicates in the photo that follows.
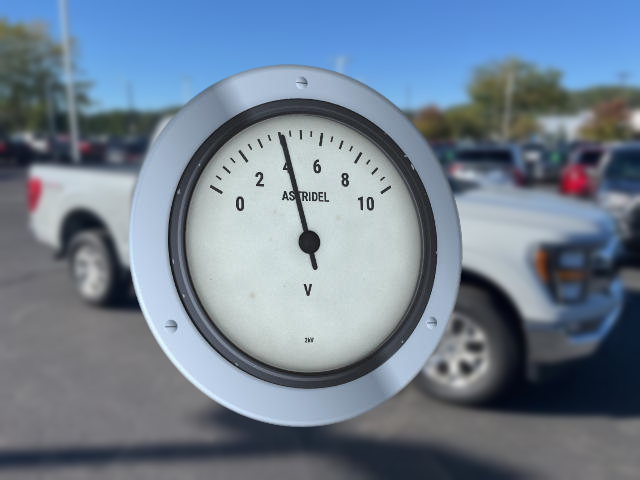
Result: 4 V
